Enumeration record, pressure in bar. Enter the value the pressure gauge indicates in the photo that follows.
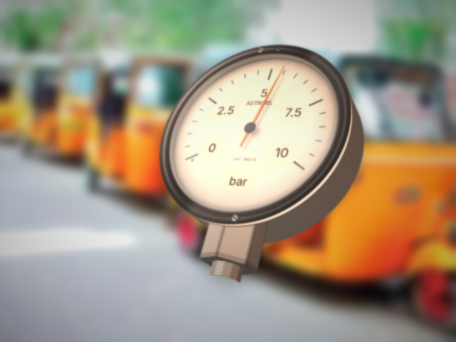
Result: 5.5 bar
